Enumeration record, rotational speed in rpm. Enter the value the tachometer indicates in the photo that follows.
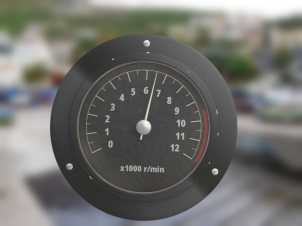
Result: 6500 rpm
